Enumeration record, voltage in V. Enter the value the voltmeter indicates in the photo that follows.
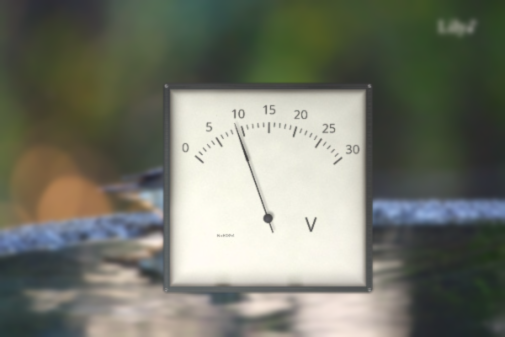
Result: 9 V
